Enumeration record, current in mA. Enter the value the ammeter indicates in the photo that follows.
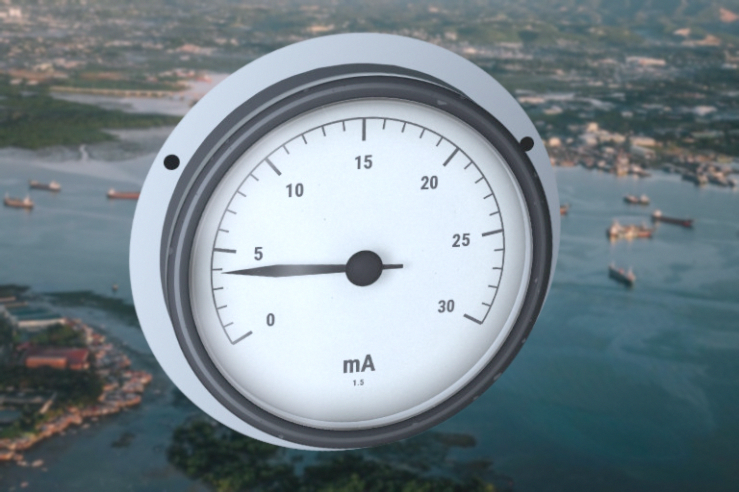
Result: 4 mA
